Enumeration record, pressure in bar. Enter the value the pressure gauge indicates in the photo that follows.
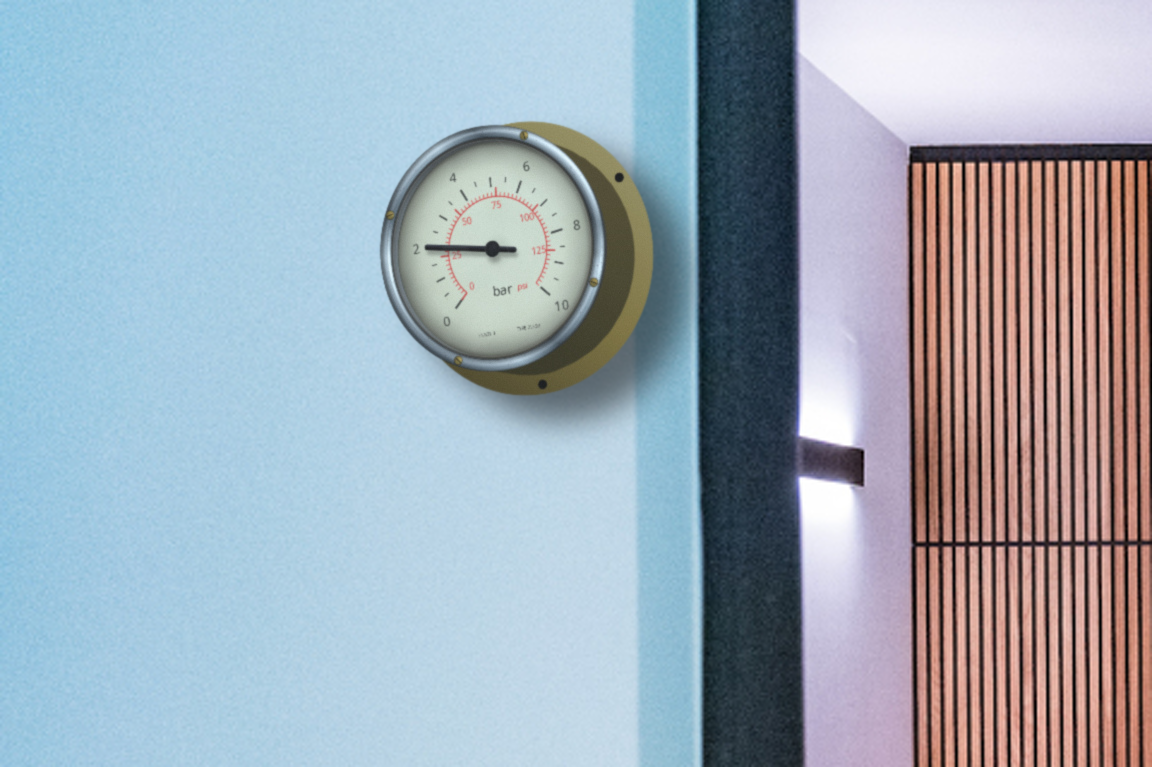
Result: 2 bar
